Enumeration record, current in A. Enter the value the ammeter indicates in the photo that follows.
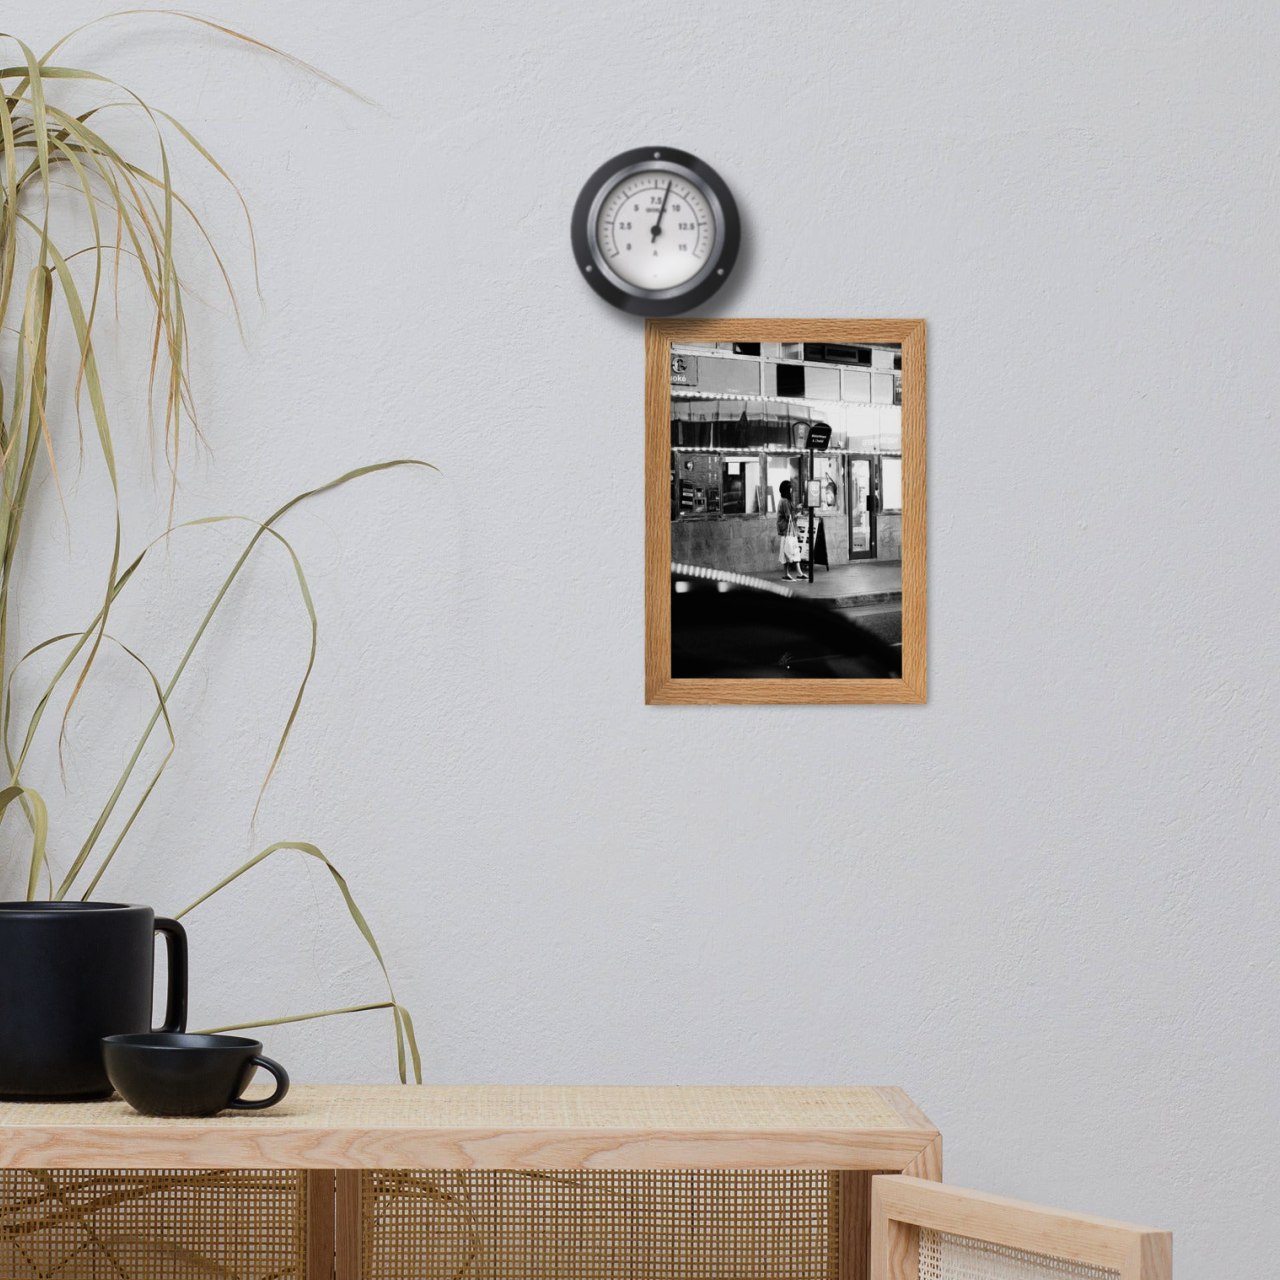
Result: 8.5 A
